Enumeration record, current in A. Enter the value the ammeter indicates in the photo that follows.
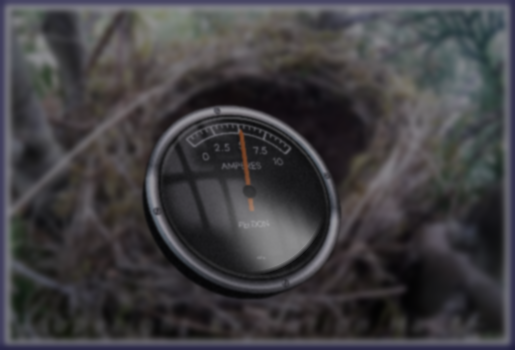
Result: 5 A
